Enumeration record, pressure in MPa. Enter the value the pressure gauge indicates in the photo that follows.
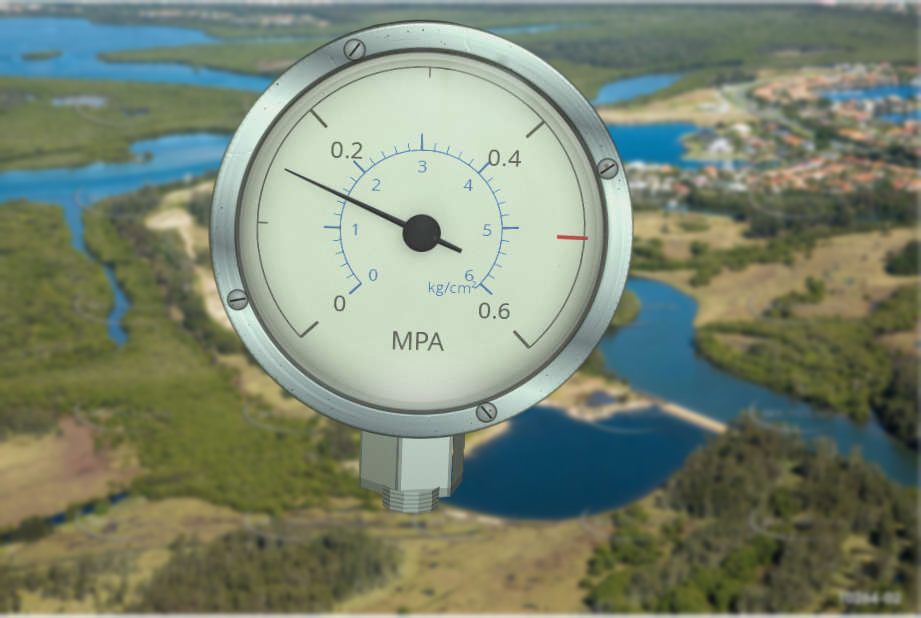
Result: 0.15 MPa
